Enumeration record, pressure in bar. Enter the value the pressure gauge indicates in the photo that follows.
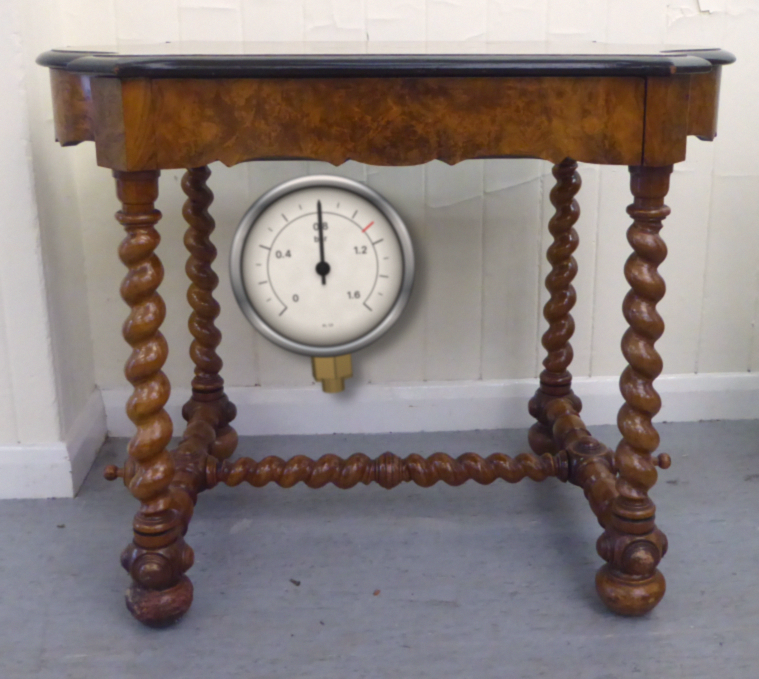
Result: 0.8 bar
